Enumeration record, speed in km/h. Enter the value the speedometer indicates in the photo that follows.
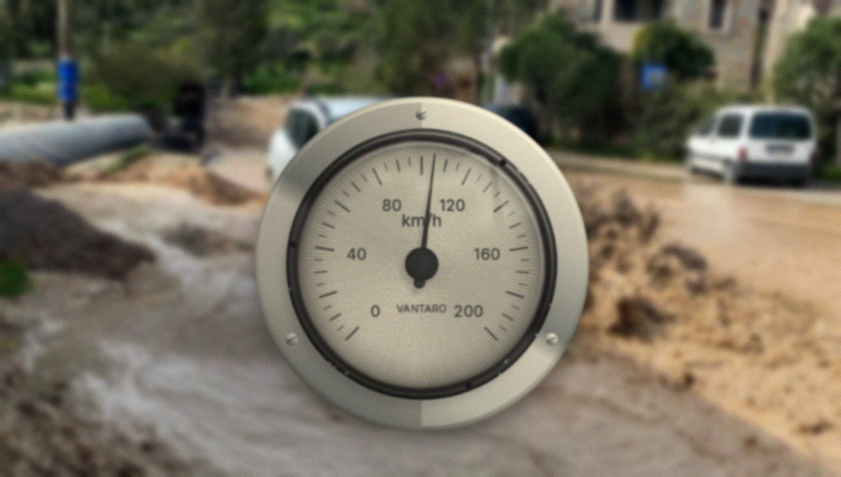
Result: 105 km/h
